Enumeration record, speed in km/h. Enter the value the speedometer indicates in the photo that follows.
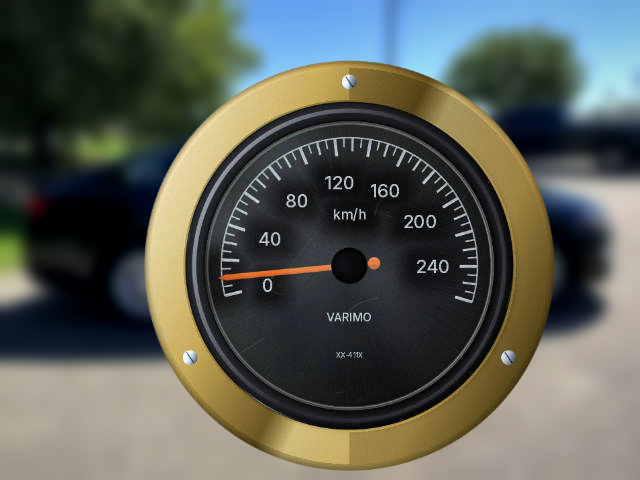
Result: 10 km/h
